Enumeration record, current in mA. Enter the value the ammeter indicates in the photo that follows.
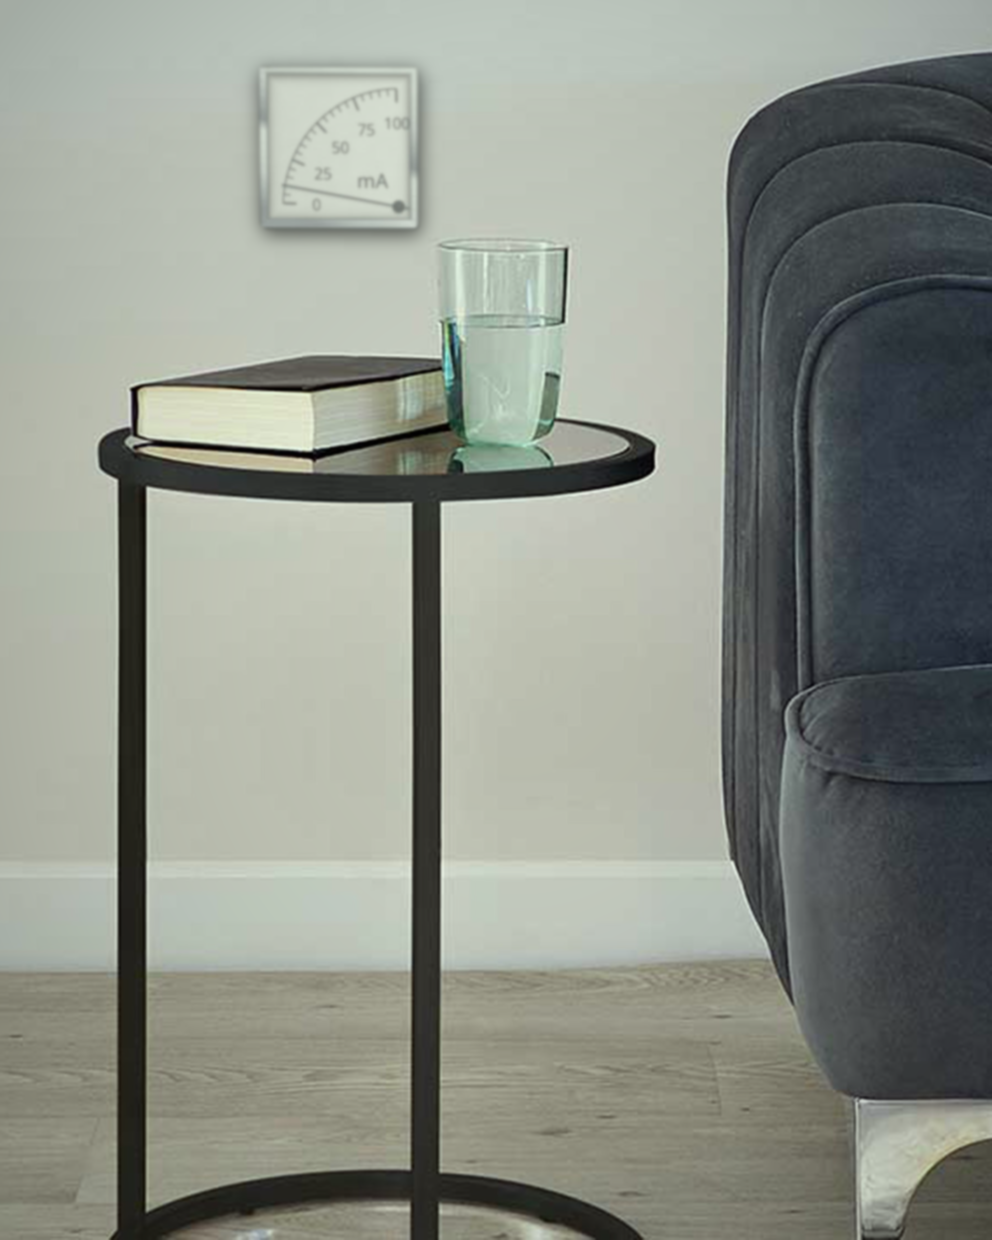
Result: 10 mA
